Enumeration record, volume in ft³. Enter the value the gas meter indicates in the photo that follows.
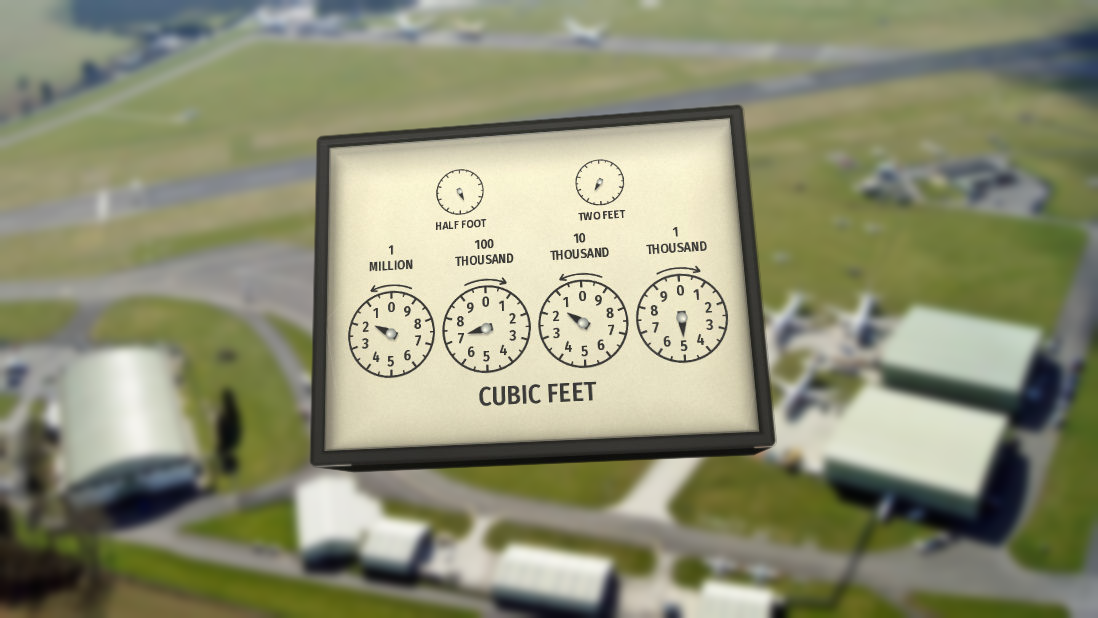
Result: 171500 ft³
